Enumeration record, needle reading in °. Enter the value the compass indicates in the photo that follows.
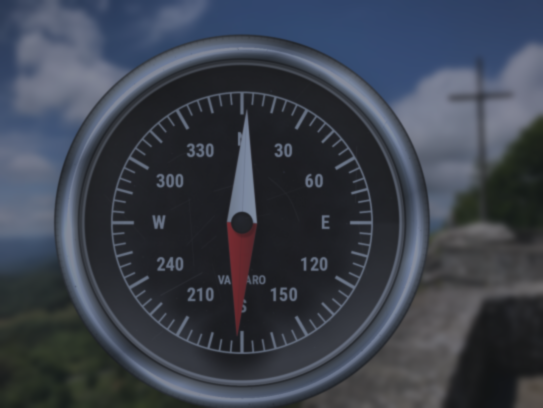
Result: 182.5 °
